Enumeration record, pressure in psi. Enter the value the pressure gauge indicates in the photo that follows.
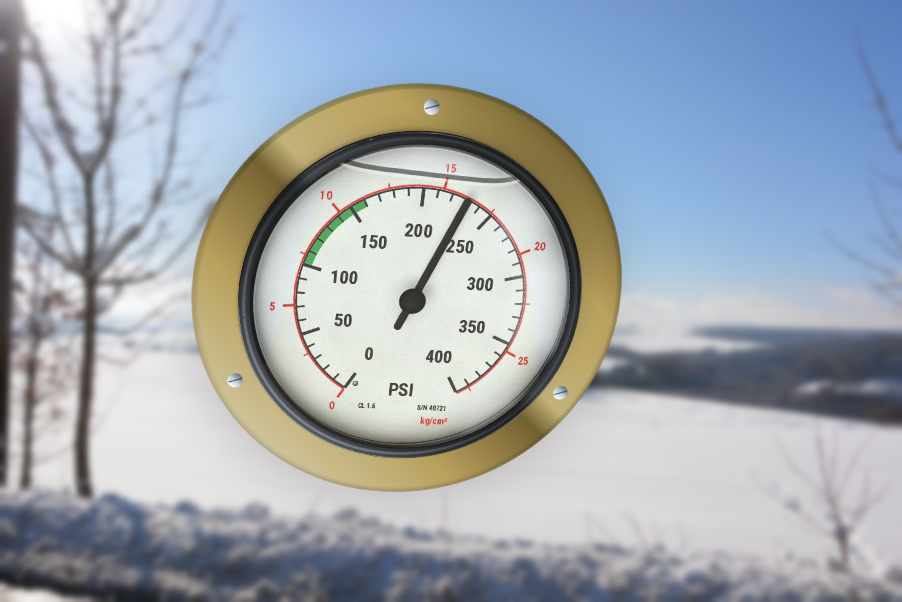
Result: 230 psi
